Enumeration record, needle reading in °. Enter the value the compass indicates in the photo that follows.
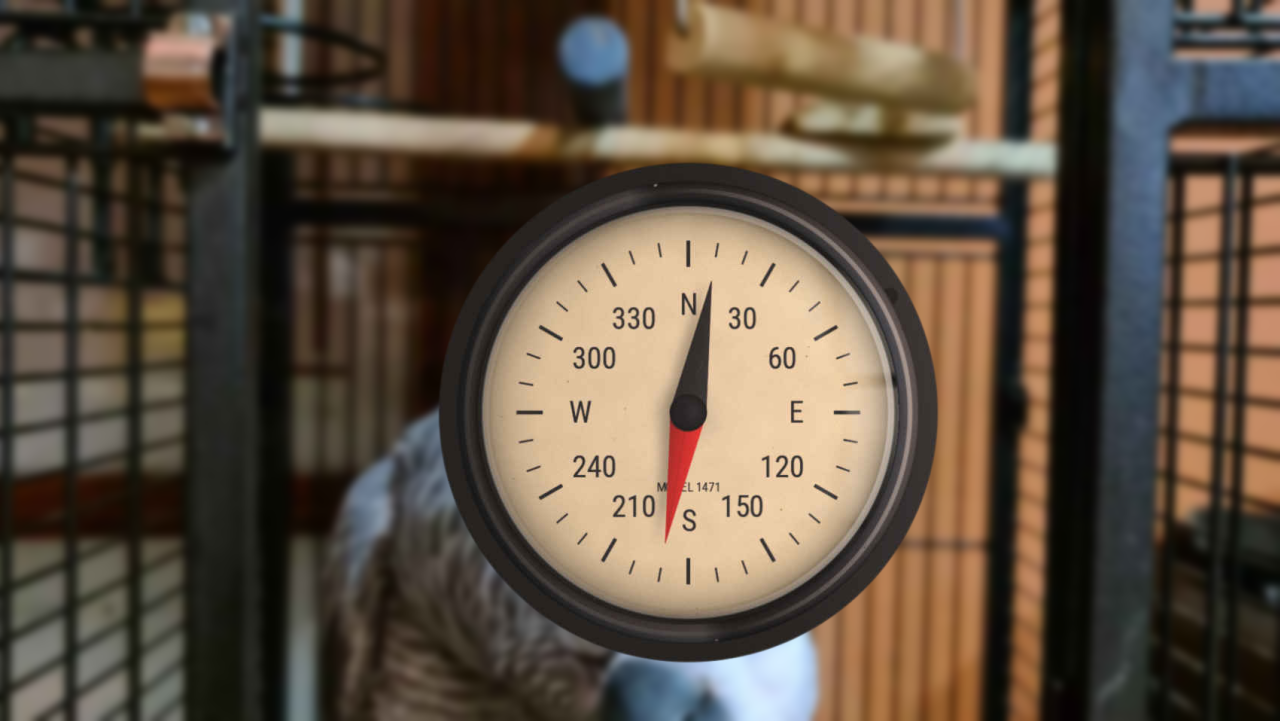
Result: 190 °
